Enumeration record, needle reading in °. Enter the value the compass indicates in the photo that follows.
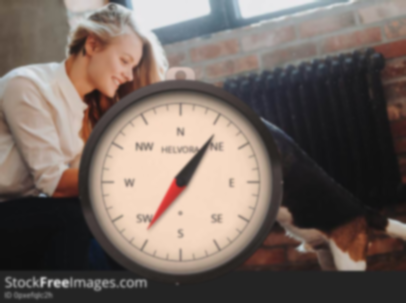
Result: 215 °
